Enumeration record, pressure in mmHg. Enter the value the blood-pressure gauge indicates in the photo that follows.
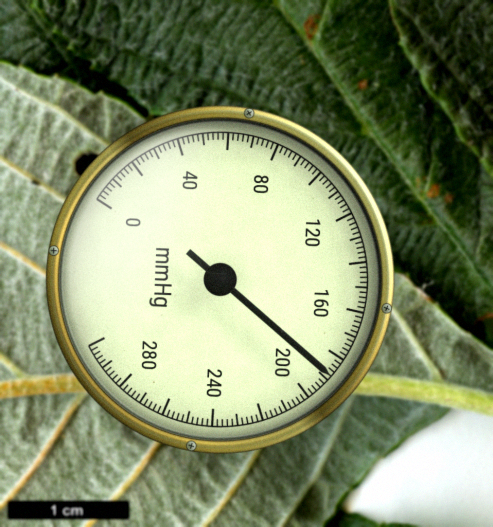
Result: 188 mmHg
